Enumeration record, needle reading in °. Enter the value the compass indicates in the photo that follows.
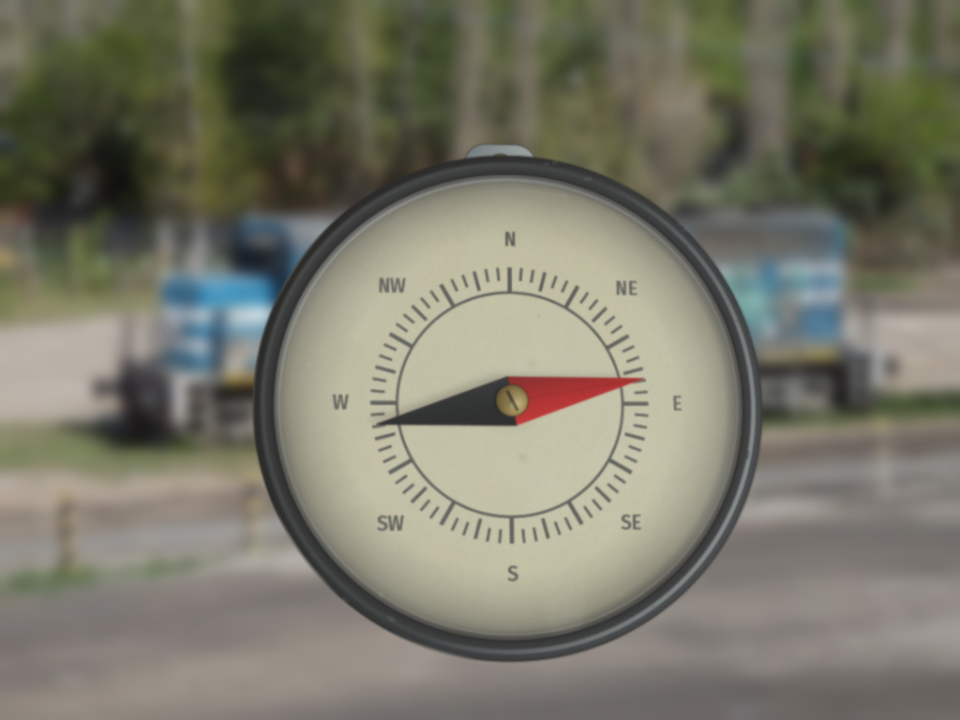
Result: 80 °
